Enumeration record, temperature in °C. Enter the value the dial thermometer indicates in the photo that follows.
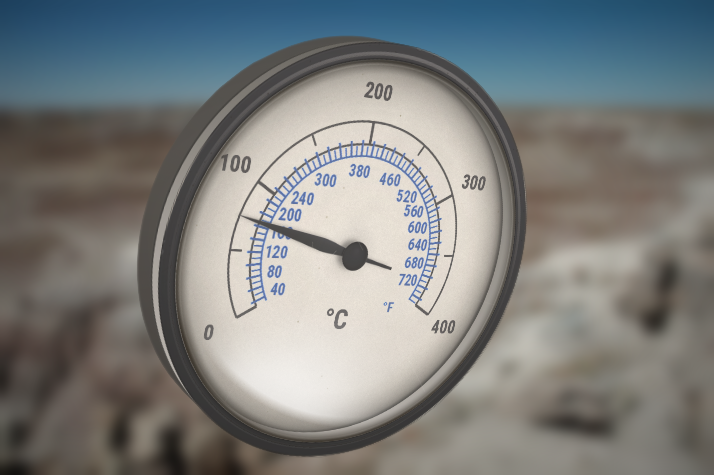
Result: 75 °C
